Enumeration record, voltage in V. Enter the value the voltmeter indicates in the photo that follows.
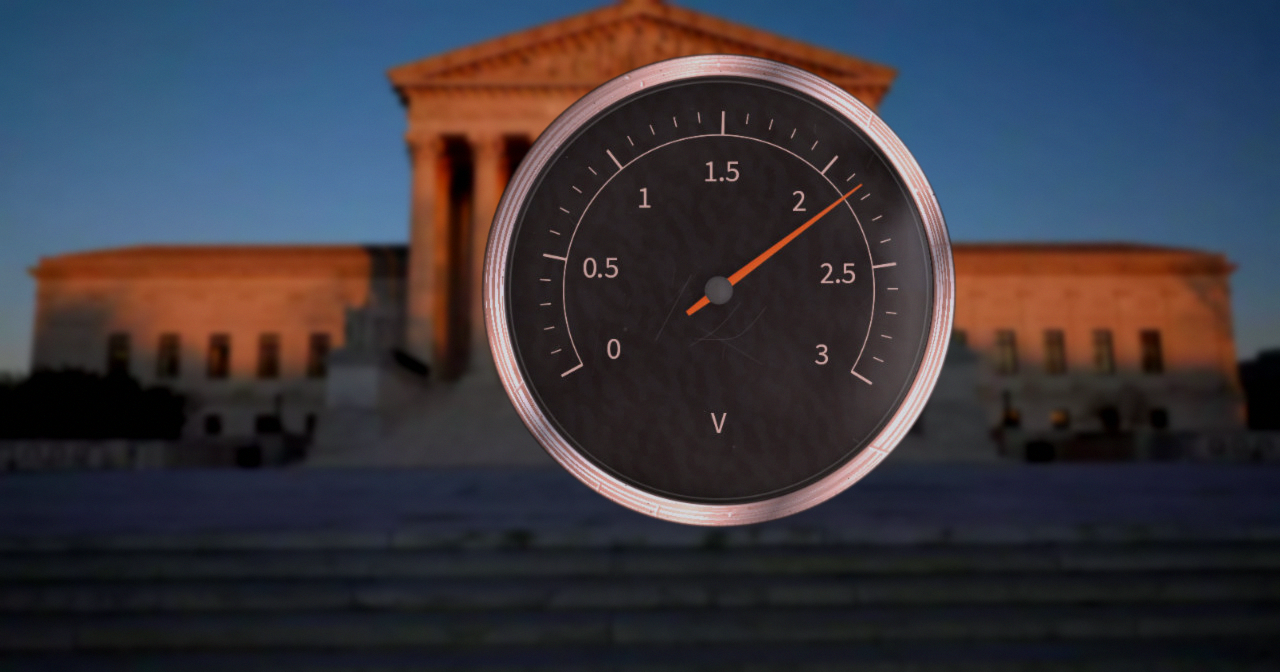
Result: 2.15 V
